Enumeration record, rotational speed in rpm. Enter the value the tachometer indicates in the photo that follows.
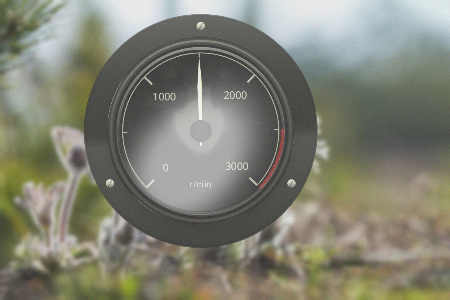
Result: 1500 rpm
